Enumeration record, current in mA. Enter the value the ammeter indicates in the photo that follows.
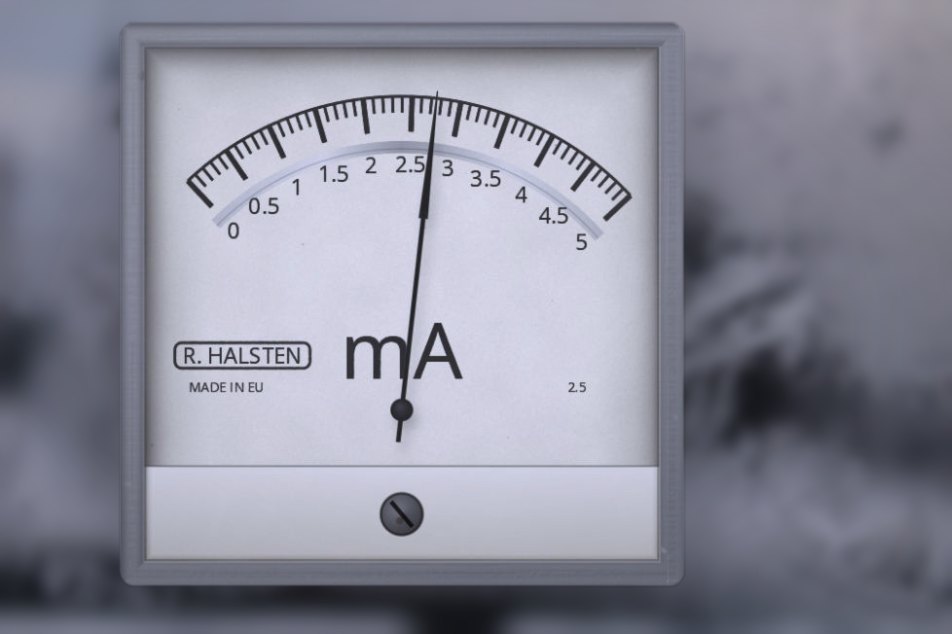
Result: 2.75 mA
